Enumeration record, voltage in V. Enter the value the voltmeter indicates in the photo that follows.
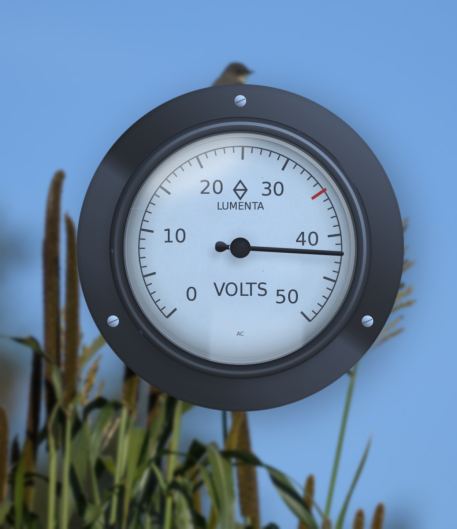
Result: 42 V
